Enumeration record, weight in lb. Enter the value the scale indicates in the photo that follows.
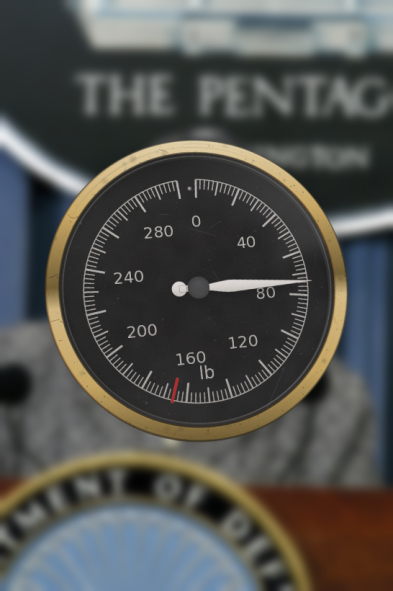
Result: 74 lb
